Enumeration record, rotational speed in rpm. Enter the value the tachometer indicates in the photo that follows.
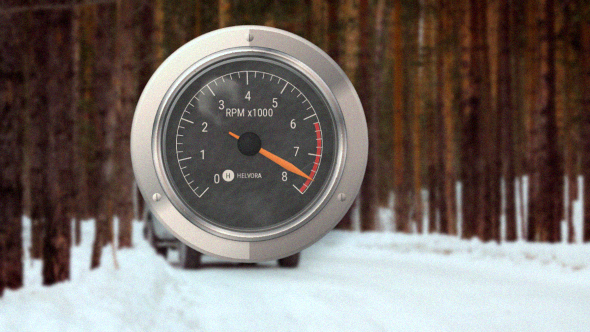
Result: 7600 rpm
